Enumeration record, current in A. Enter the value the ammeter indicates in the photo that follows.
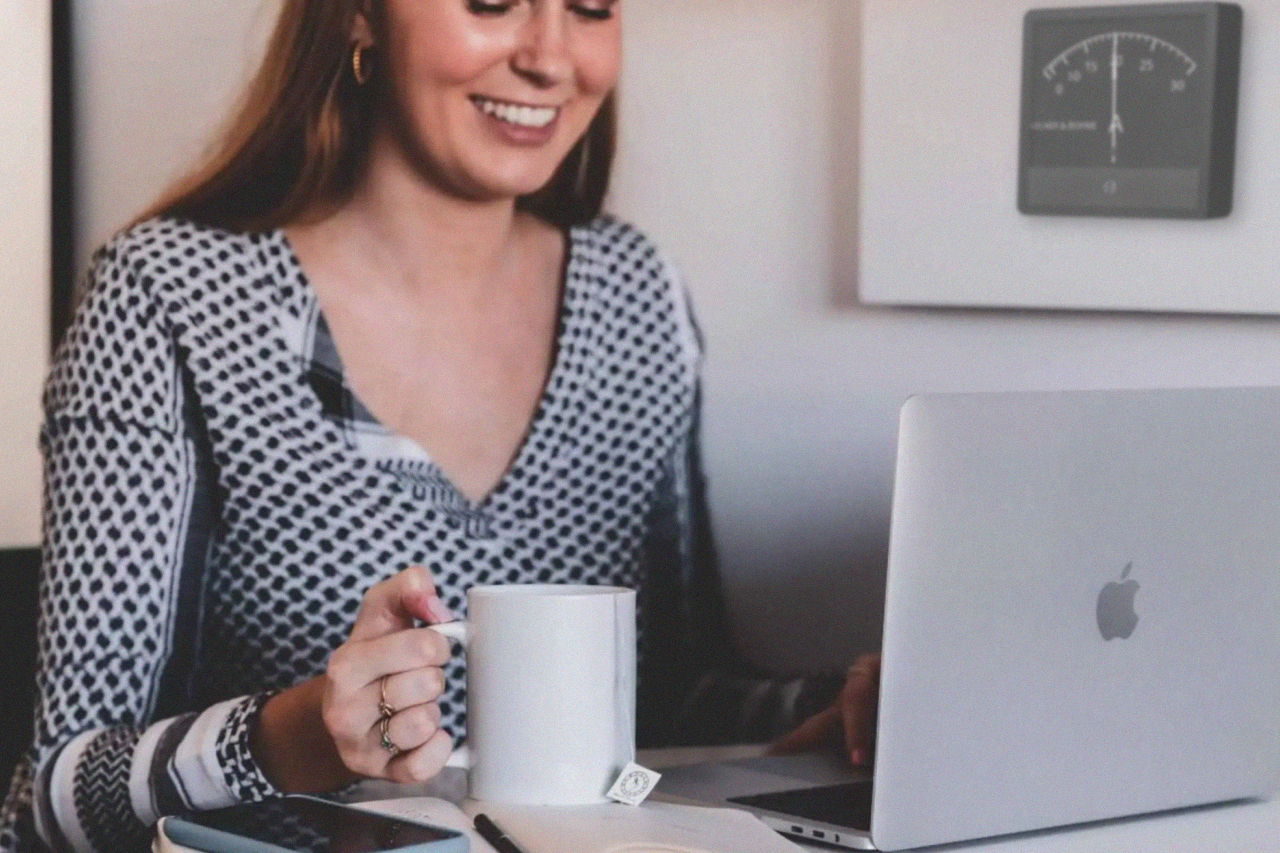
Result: 20 A
